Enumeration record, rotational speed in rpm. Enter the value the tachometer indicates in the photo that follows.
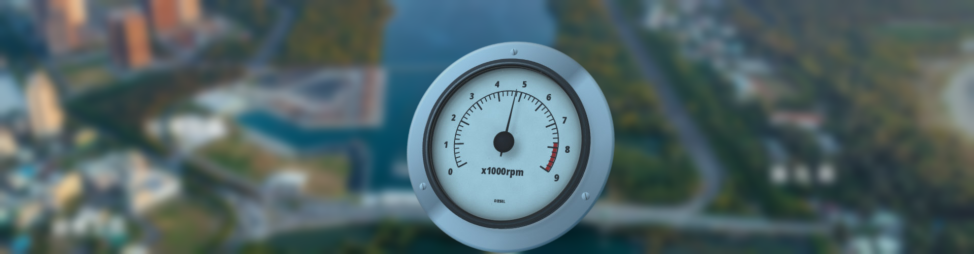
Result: 4800 rpm
